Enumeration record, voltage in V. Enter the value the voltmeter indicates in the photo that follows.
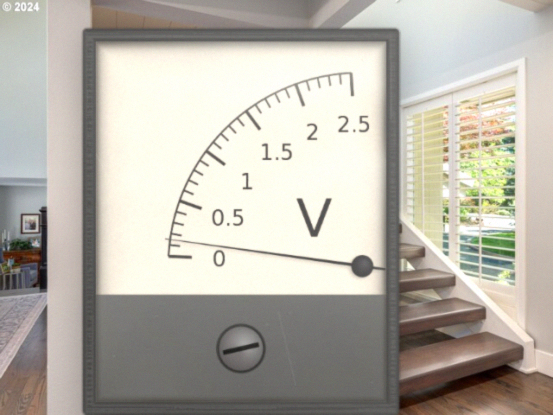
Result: 0.15 V
